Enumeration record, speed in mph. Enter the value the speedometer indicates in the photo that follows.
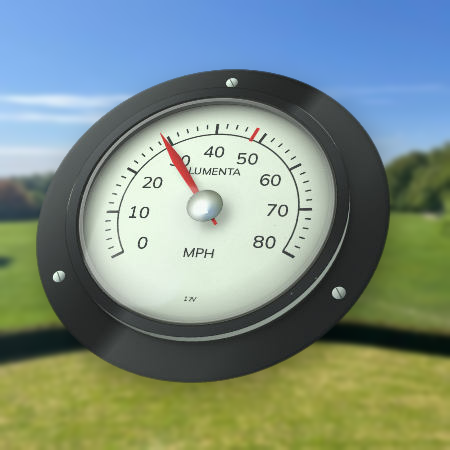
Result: 29 mph
